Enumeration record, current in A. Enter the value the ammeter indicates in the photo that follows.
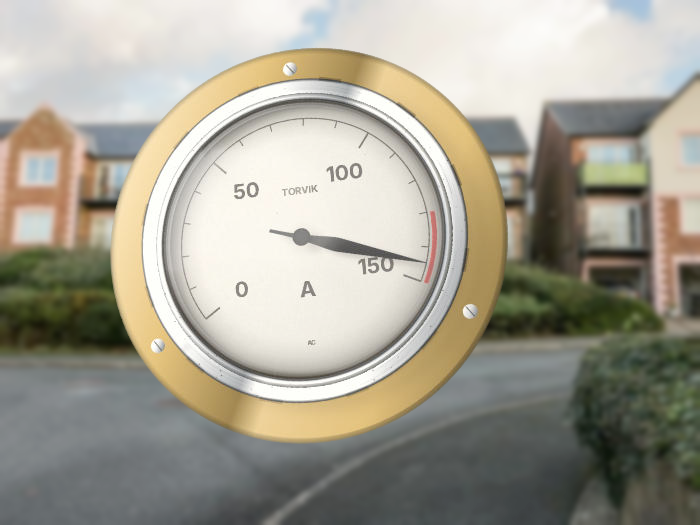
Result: 145 A
